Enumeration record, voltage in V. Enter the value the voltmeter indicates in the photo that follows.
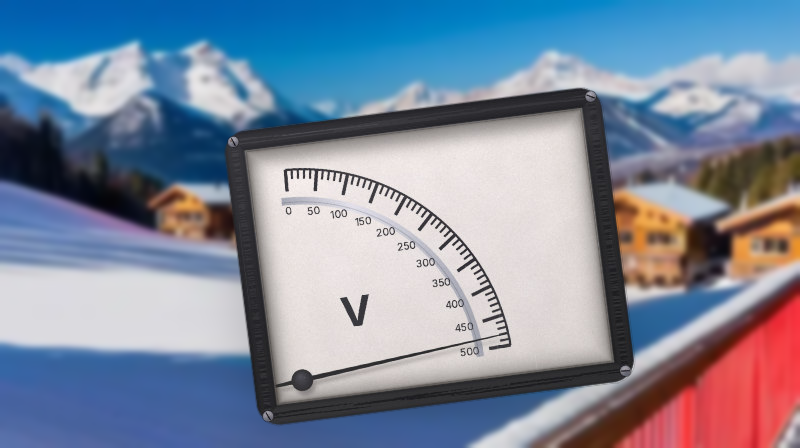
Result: 480 V
